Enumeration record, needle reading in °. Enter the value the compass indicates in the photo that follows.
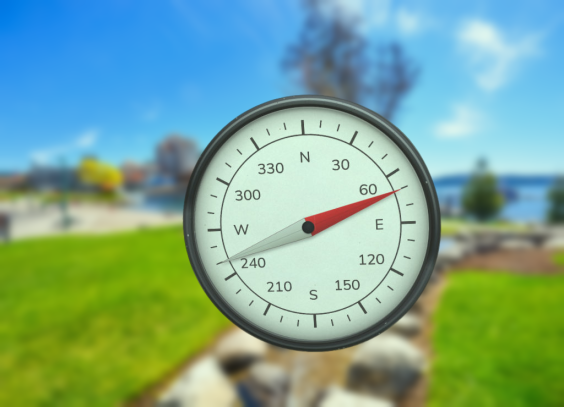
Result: 70 °
